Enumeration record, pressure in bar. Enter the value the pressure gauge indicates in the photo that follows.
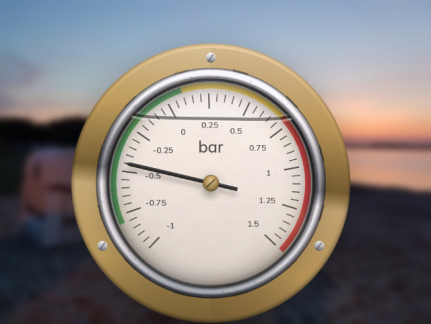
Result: -0.45 bar
